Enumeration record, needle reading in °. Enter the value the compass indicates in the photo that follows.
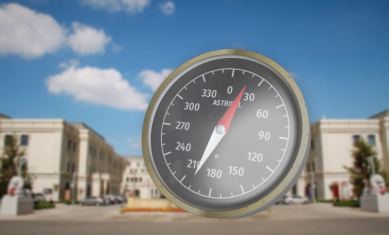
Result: 20 °
